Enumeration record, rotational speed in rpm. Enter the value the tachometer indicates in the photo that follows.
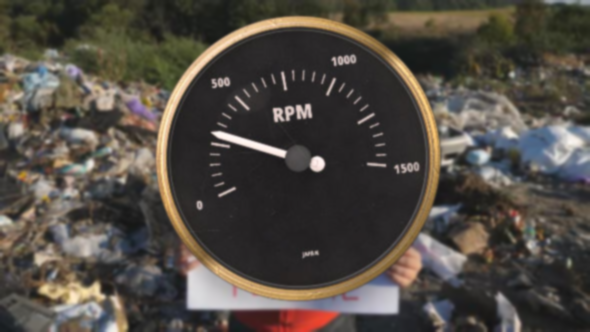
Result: 300 rpm
